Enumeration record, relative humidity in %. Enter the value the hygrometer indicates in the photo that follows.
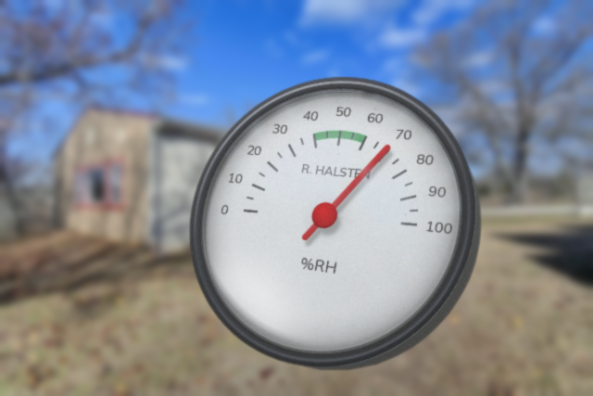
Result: 70 %
